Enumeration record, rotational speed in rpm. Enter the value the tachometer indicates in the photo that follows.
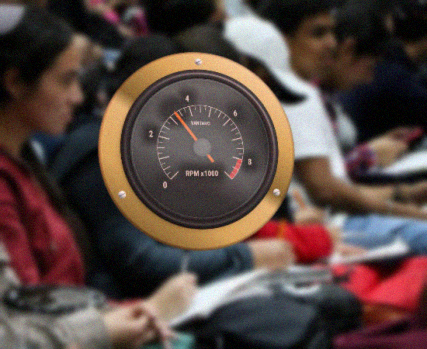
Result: 3250 rpm
